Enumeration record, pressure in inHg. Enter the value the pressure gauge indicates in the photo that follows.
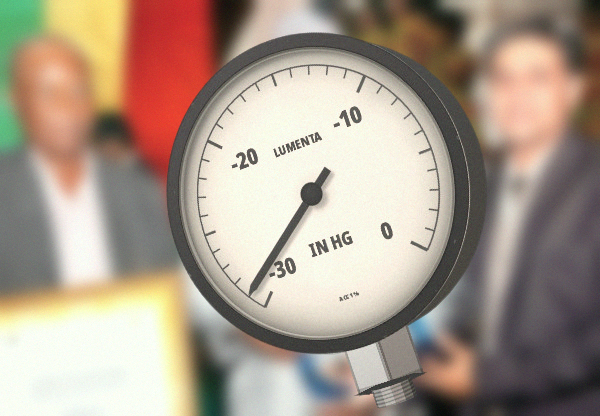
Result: -29 inHg
